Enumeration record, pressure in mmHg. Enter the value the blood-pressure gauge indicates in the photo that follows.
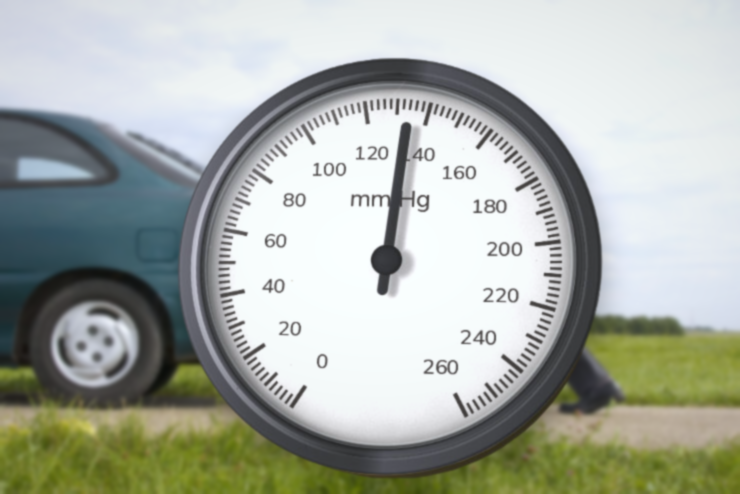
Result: 134 mmHg
